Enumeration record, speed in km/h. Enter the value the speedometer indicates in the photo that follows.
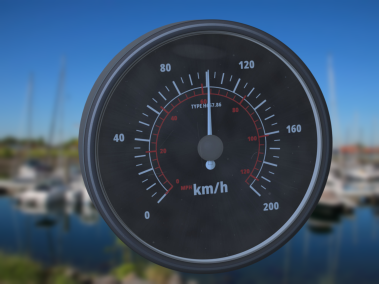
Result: 100 km/h
